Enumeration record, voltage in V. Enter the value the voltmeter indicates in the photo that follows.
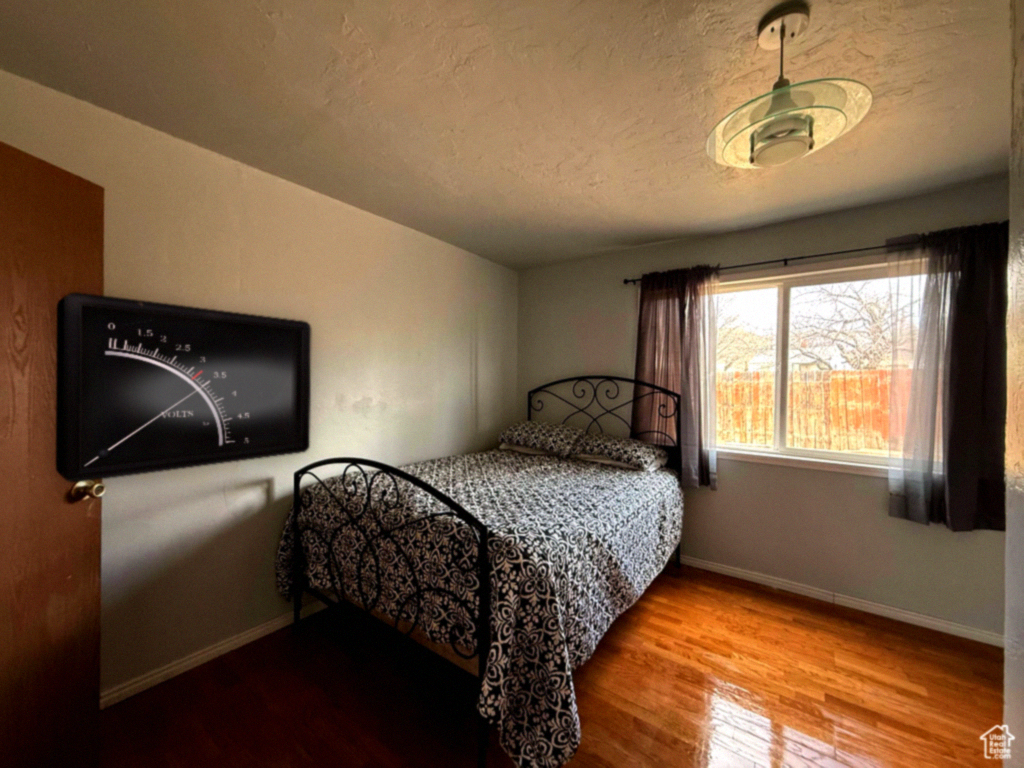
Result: 3.5 V
